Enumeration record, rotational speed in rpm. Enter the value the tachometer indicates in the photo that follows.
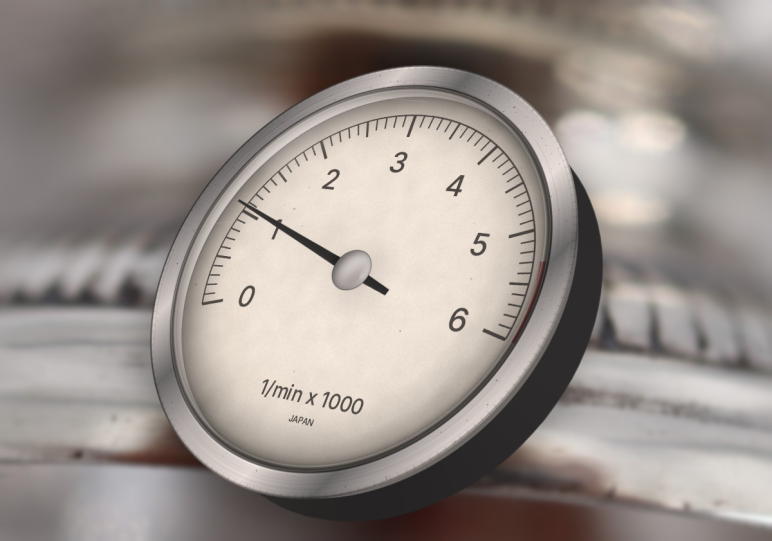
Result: 1050 rpm
